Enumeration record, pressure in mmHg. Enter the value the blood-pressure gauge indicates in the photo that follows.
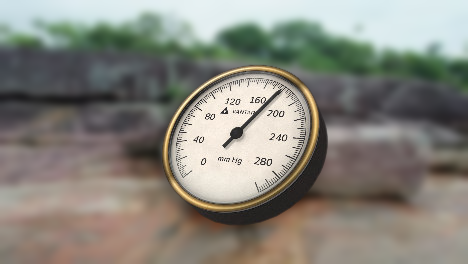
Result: 180 mmHg
